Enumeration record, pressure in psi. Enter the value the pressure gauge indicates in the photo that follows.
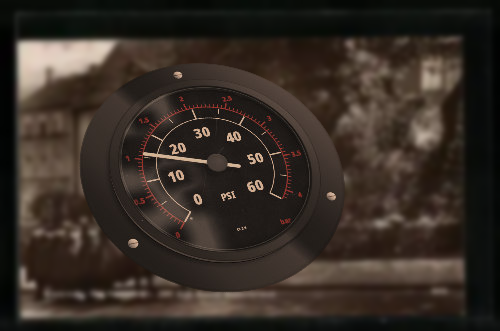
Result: 15 psi
